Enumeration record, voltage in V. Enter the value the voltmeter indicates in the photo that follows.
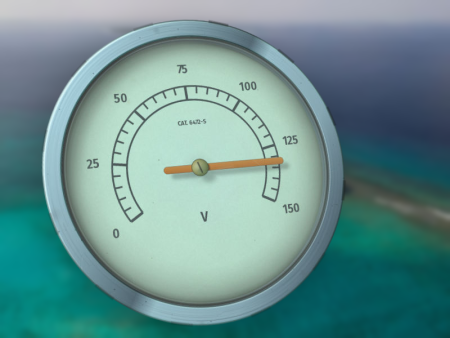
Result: 132.5 V
